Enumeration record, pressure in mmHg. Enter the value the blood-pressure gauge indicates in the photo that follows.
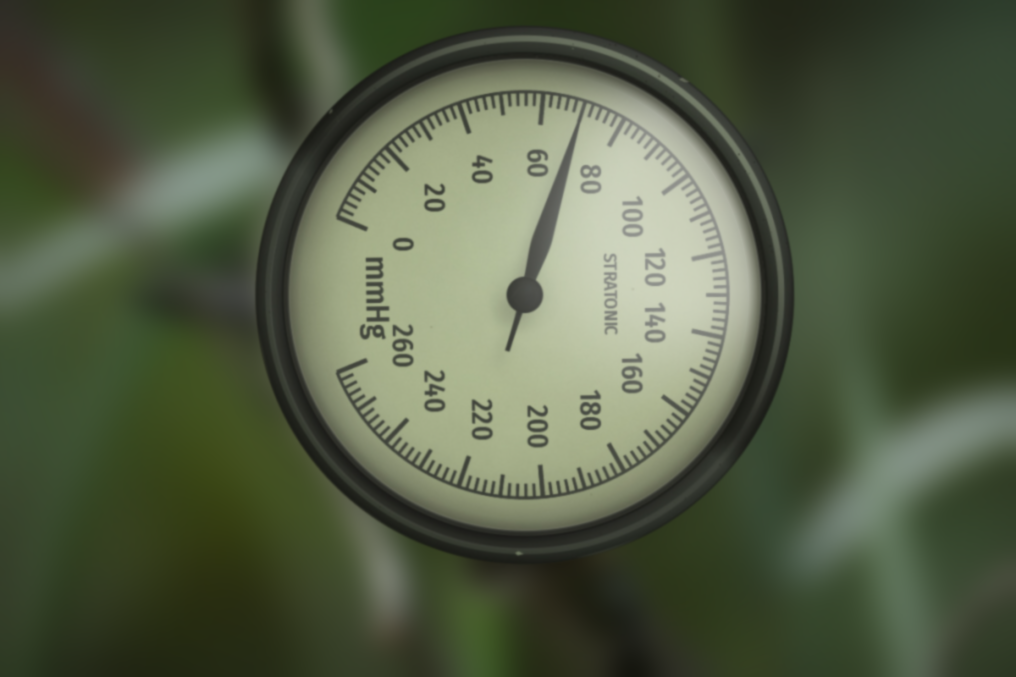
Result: 70 mmHg
